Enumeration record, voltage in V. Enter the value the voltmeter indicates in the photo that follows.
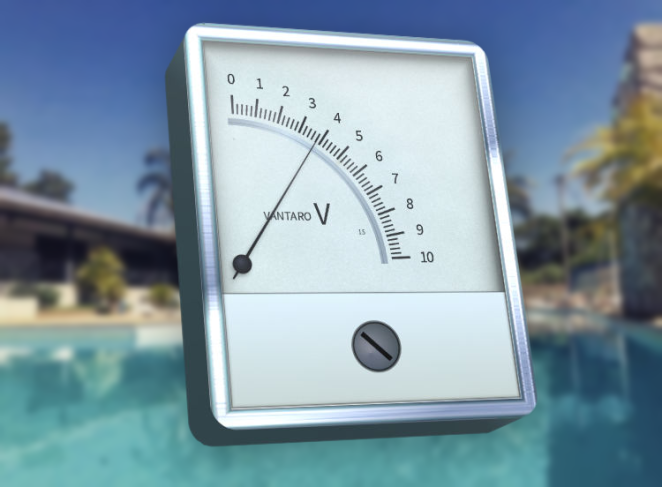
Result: 3.8 V
